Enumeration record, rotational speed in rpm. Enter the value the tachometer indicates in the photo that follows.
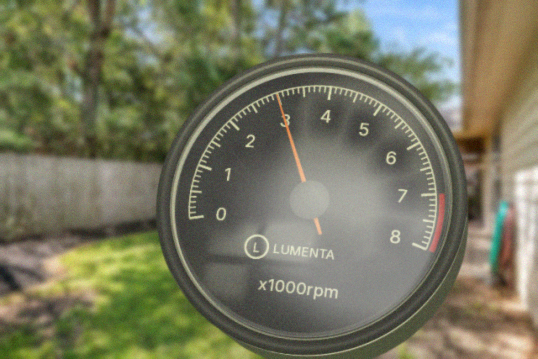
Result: 3000 rpm
